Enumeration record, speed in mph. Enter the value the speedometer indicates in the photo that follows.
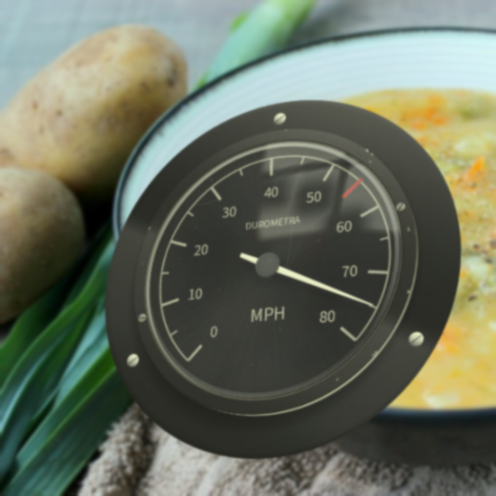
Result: 75 mph
